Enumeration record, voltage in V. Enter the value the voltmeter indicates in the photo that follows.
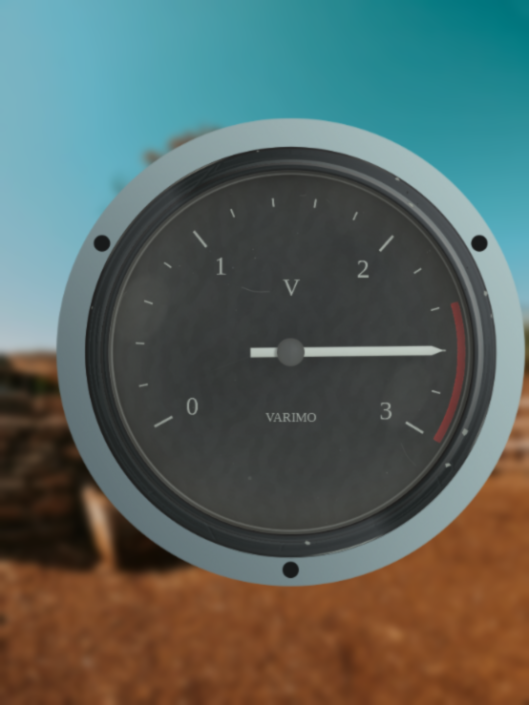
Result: 2.6 V
